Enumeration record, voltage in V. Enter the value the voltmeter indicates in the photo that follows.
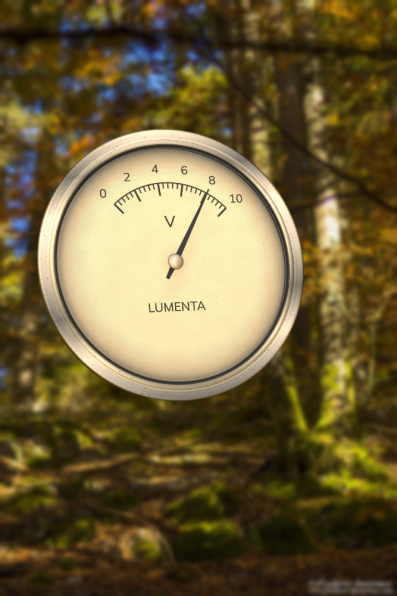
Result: 8 V
